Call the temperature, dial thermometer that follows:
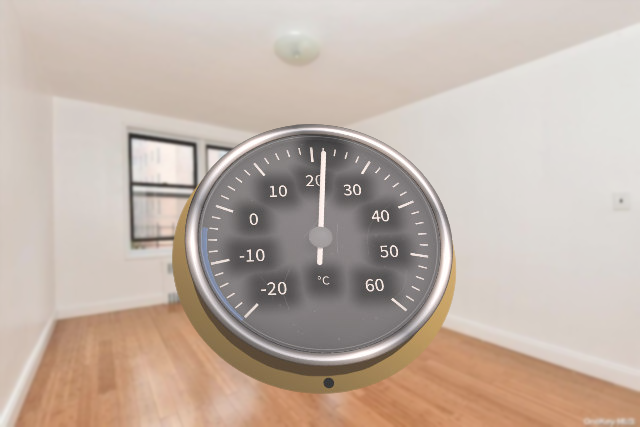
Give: 22 °C
